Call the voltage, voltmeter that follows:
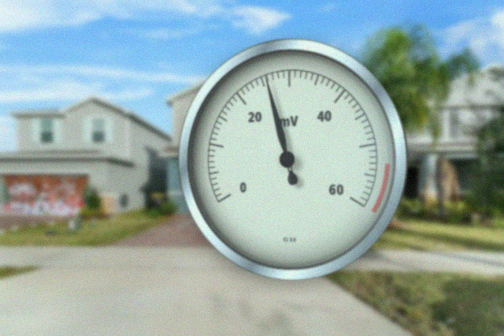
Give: 26 mV
